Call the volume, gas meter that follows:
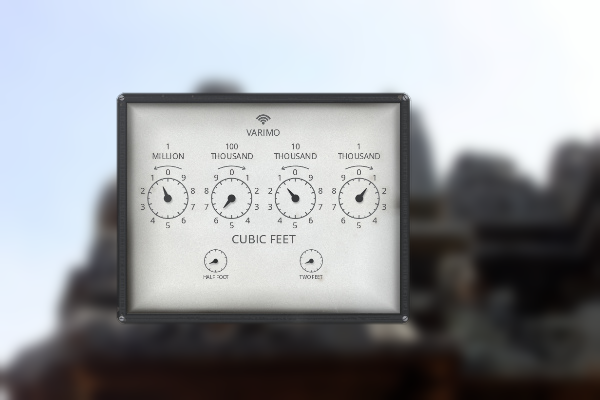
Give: 61100 ft³
